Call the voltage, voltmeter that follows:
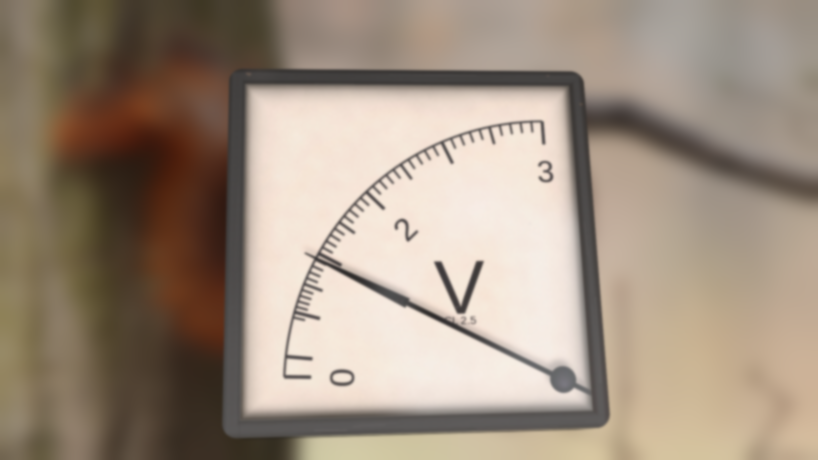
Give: 1.45 V
